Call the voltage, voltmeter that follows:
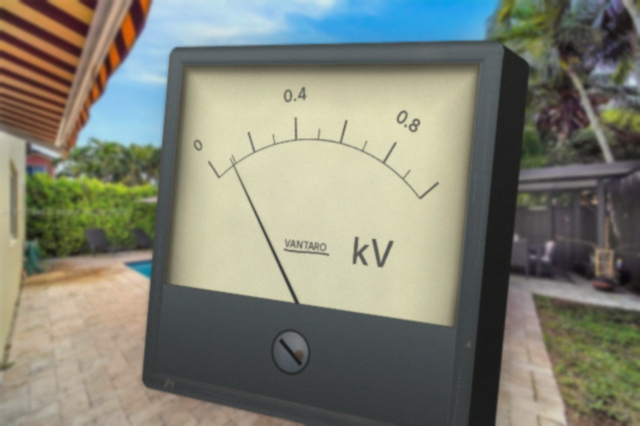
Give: 0.1 kV
